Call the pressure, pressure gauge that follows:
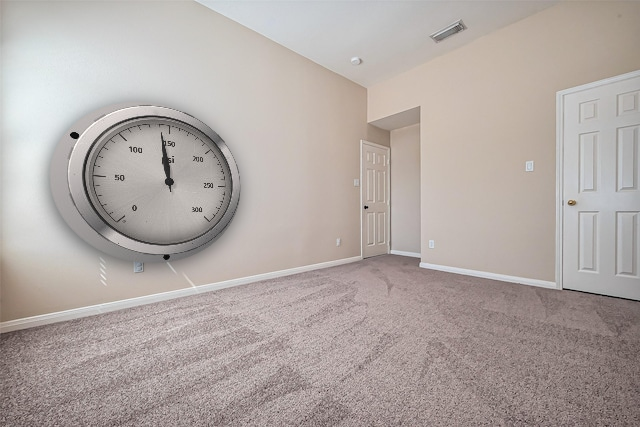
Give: 140 psi
